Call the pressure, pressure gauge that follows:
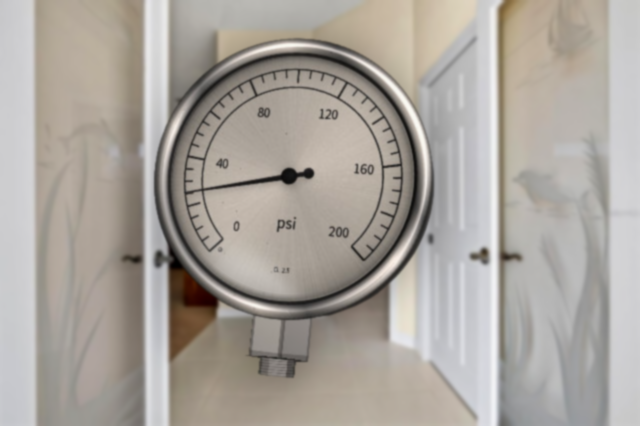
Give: 25 psi
